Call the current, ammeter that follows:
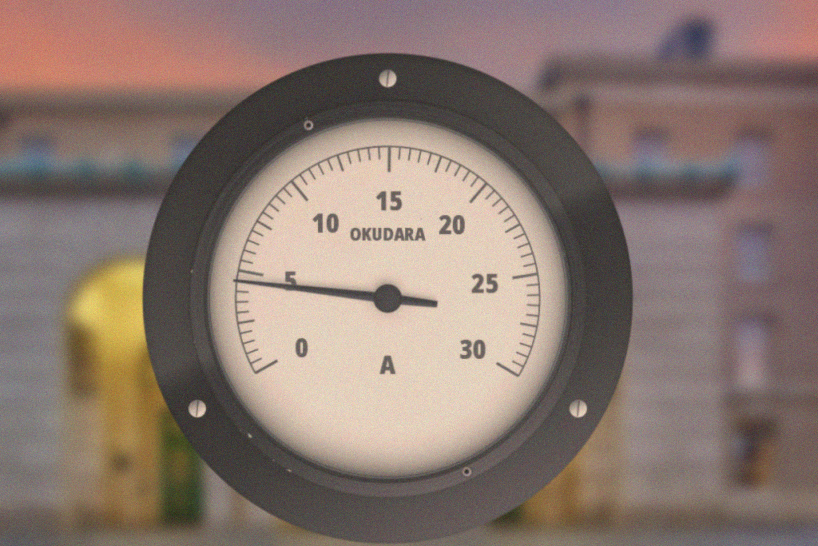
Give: 4.5 A
